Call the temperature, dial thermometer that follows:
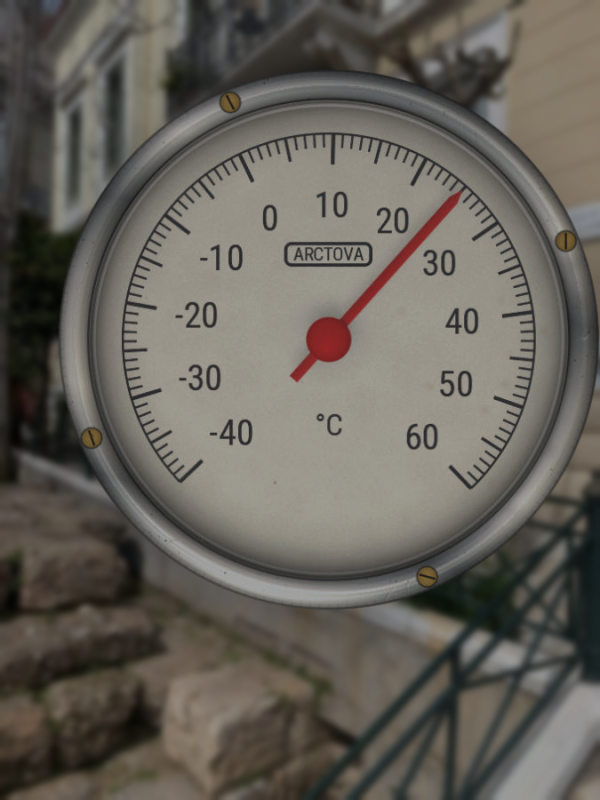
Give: 25 °C
